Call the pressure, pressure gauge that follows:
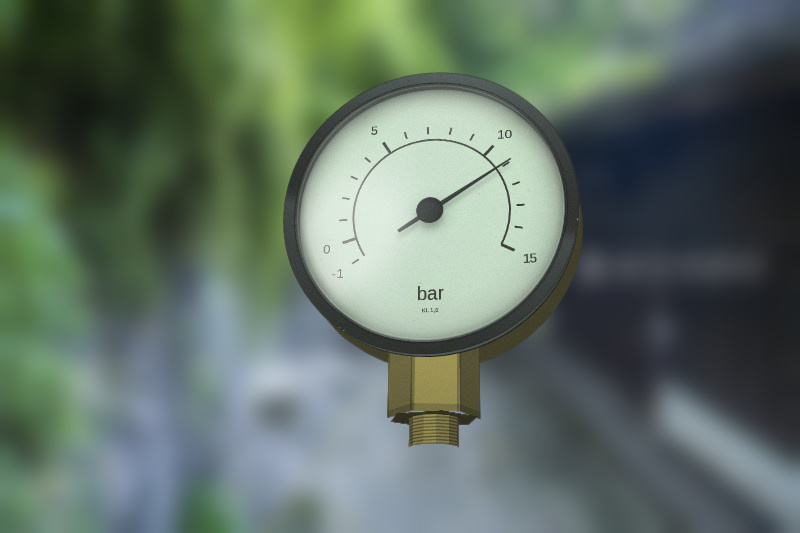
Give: 11 bar
